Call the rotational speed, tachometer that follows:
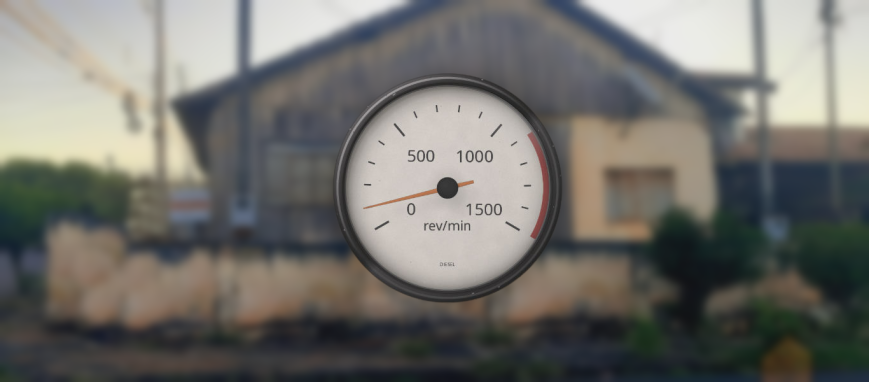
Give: 100 rpm
